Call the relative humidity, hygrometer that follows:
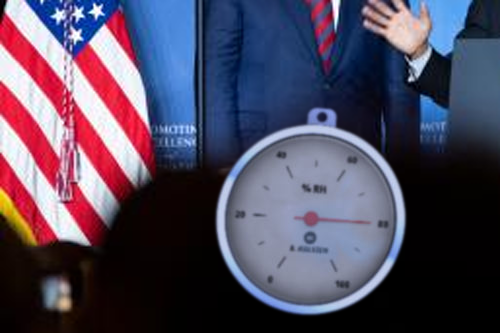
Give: 80 %
